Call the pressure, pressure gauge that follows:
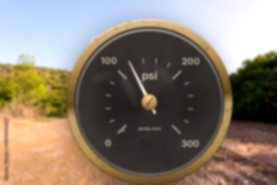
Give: 120 psi
